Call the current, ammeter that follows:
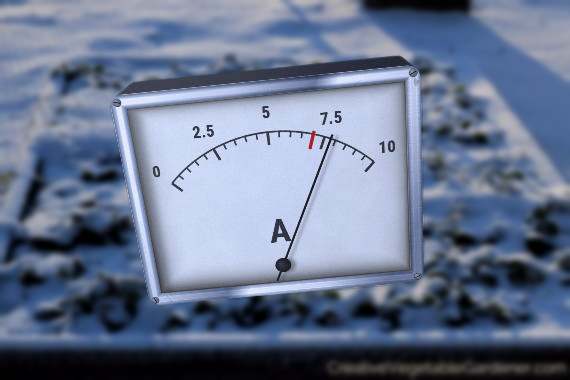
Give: 7.75 A
